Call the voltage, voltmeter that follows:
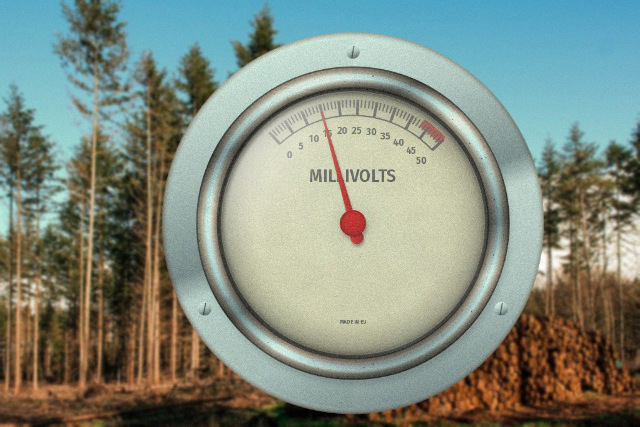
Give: 15 mV
